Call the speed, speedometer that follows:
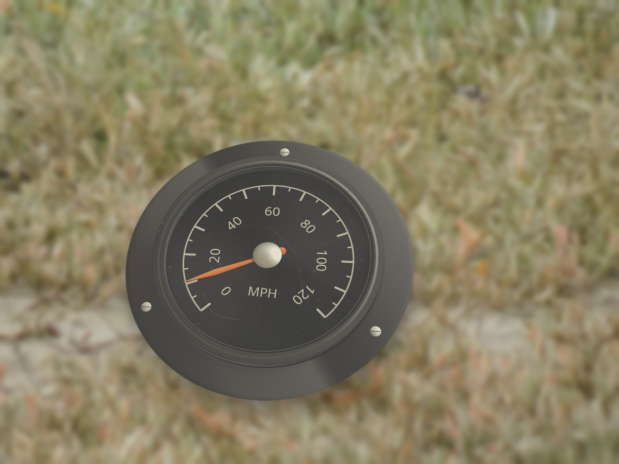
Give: 10 mph
